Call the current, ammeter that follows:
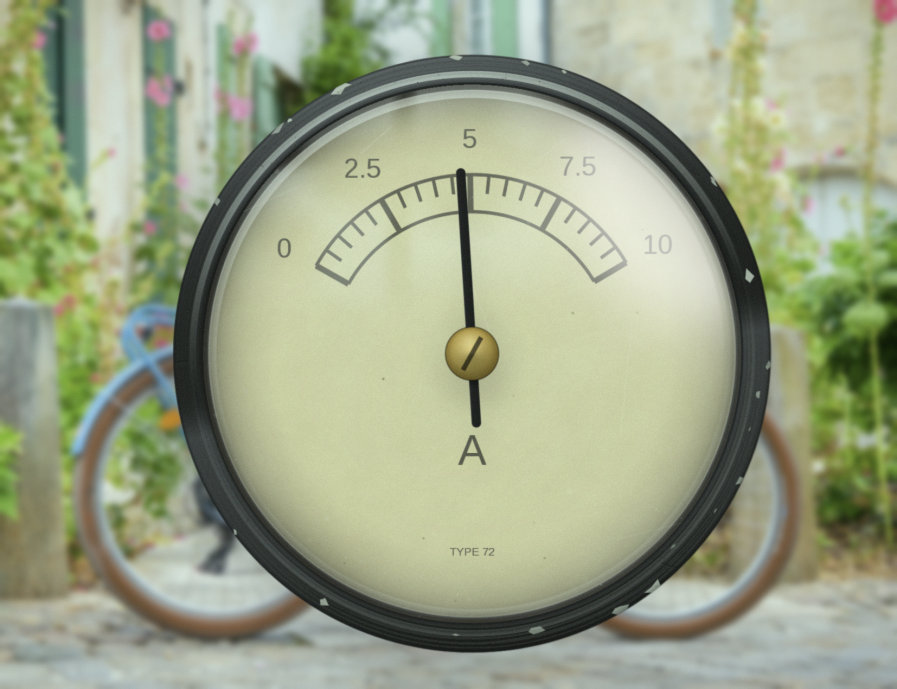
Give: 4.75 A
